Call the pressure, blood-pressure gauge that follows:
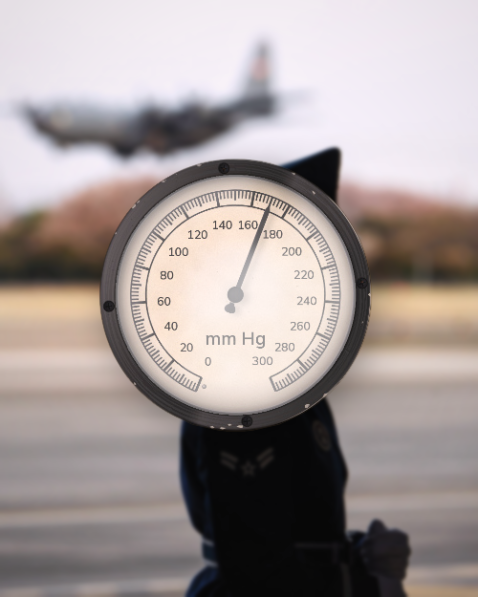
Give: 170 mmHg
